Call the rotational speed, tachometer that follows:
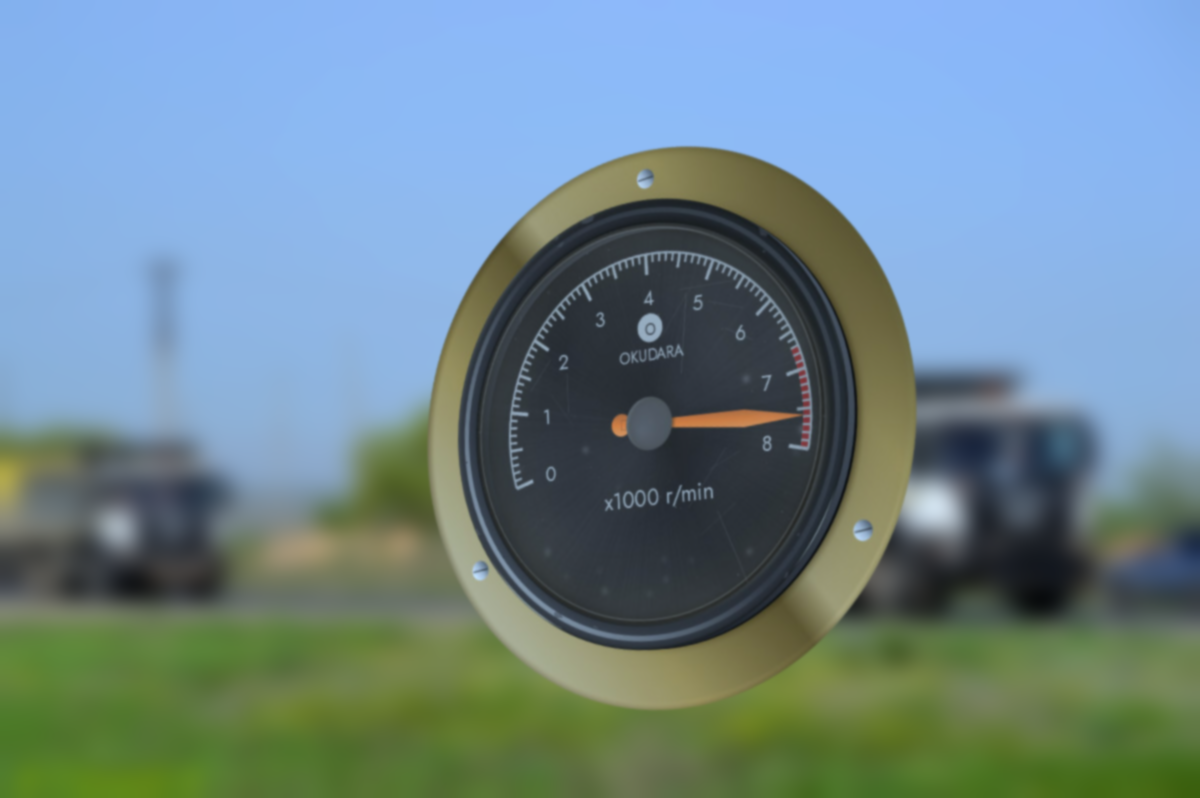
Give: 7600 rpm
